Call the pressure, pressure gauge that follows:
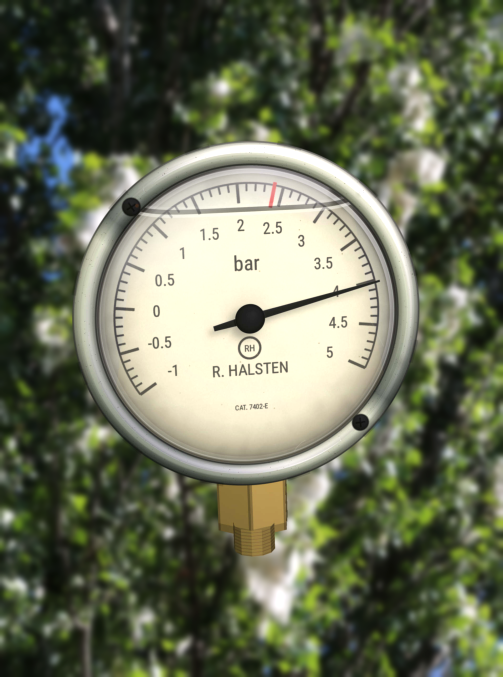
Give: 4 bar
